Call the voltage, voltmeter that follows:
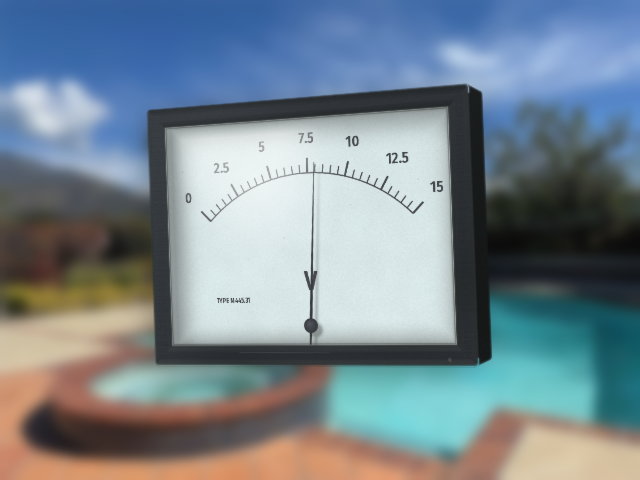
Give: 8 V
